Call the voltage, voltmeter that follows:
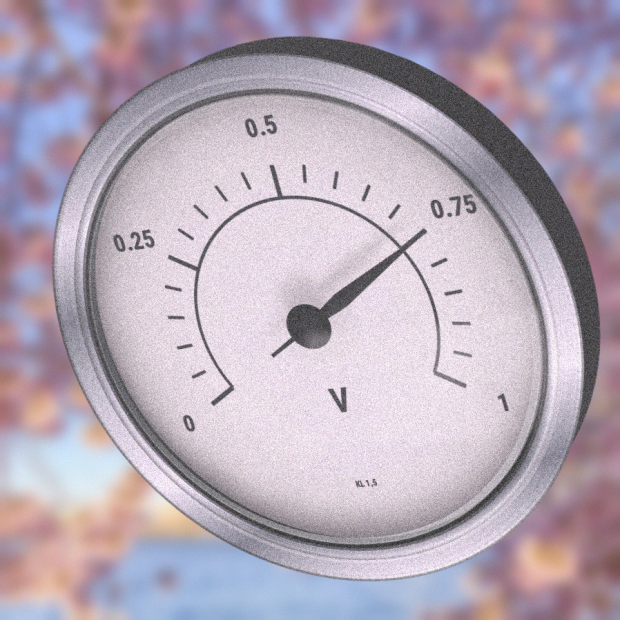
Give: 0.75 V
